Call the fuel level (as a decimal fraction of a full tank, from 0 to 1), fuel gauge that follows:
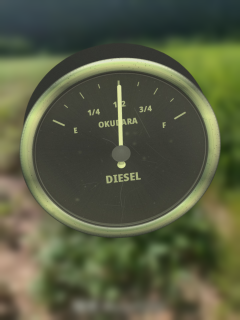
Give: 0.5
